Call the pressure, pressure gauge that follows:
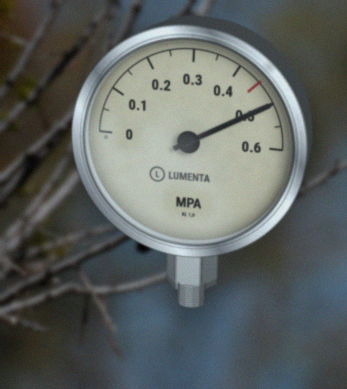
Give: 0.5 MPa
